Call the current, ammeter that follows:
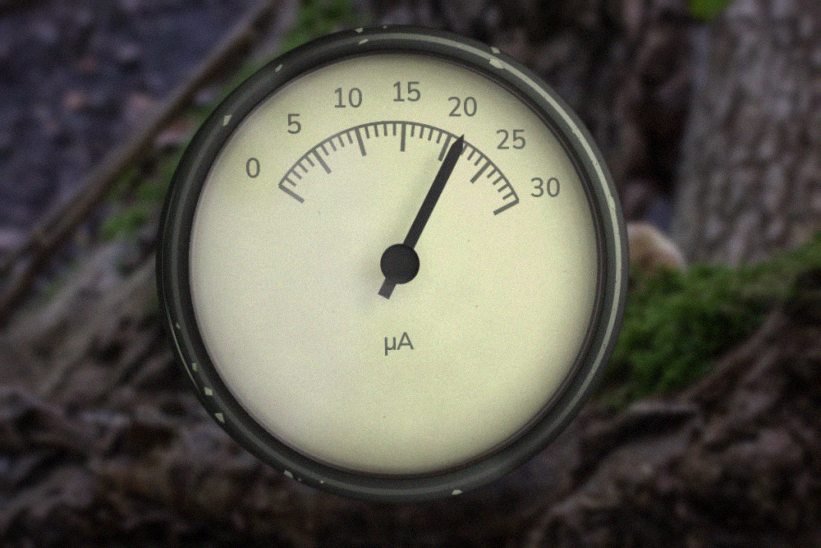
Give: 21 µA
